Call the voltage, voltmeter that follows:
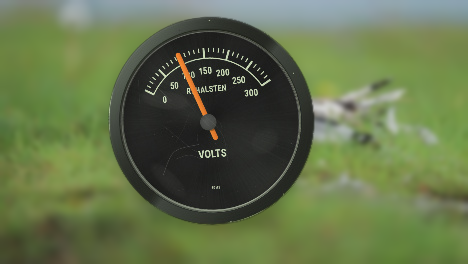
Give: 100 V
